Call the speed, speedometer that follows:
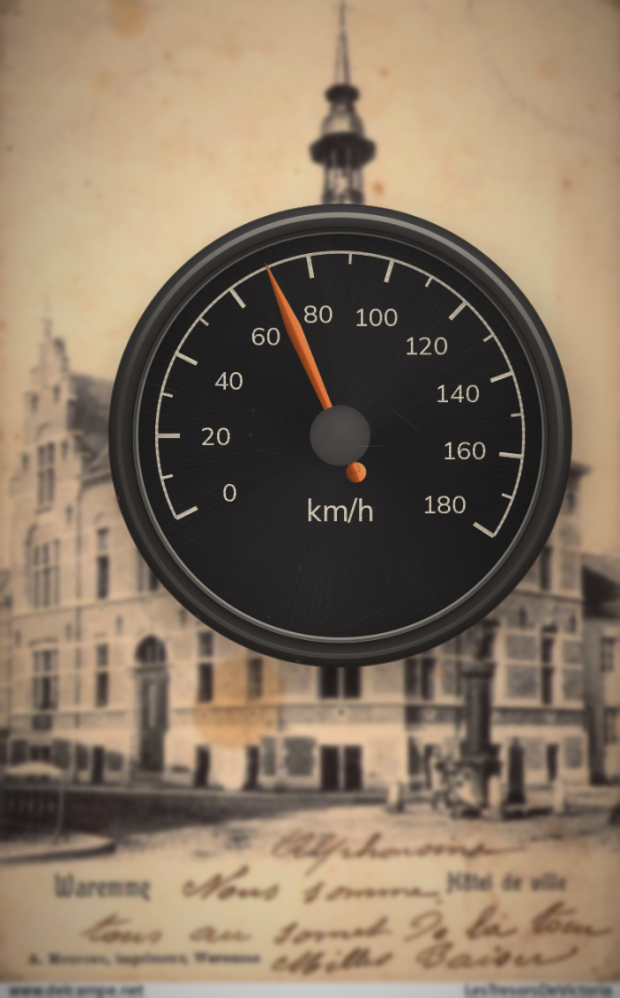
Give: 70 km/h
